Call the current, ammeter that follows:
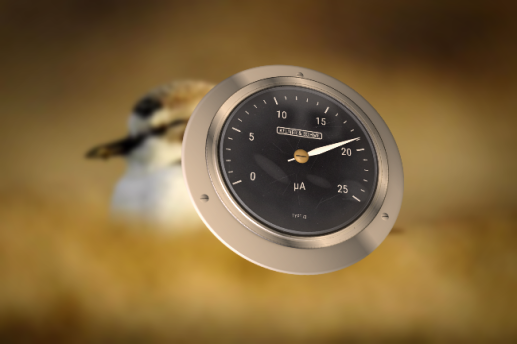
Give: 19 µA
